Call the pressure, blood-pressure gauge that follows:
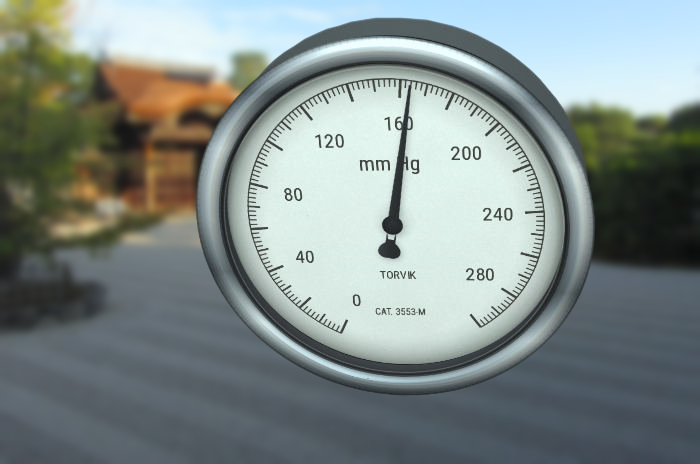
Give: 164 mmHg
